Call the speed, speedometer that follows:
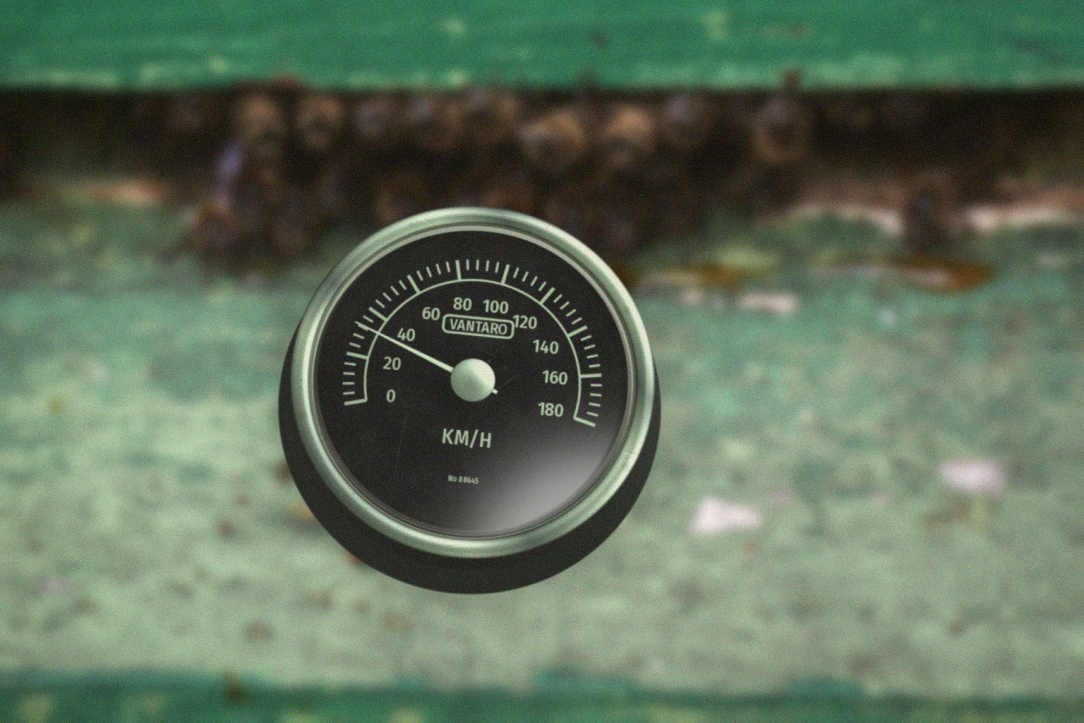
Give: 32 km/h
